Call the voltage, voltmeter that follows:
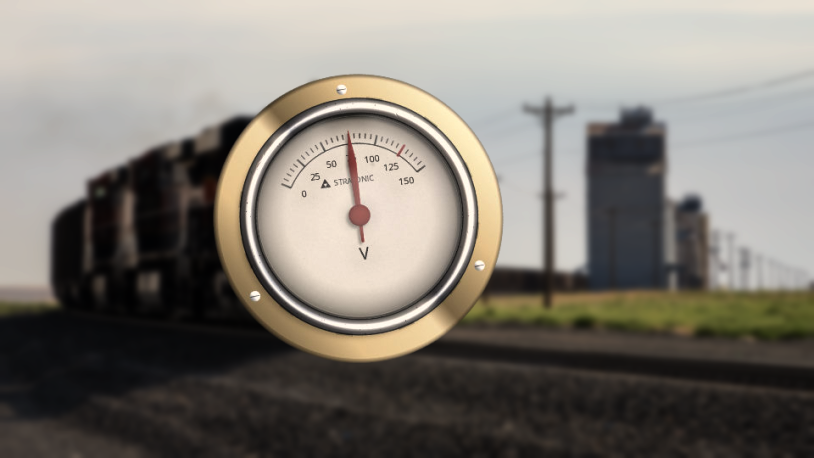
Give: 75 V
